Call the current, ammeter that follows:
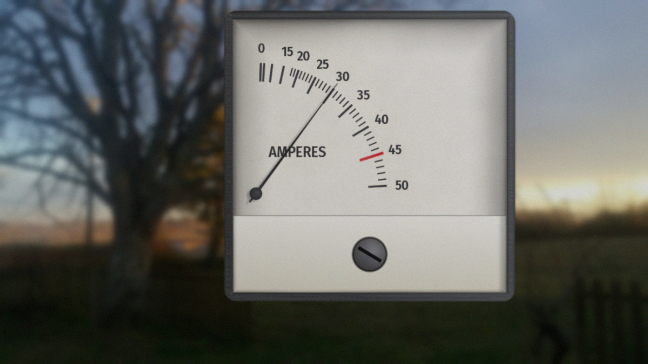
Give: 30 A
